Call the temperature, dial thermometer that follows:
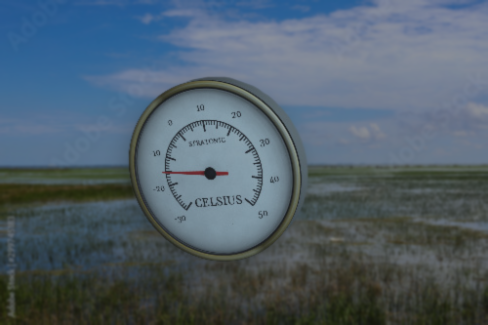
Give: -15 °C
